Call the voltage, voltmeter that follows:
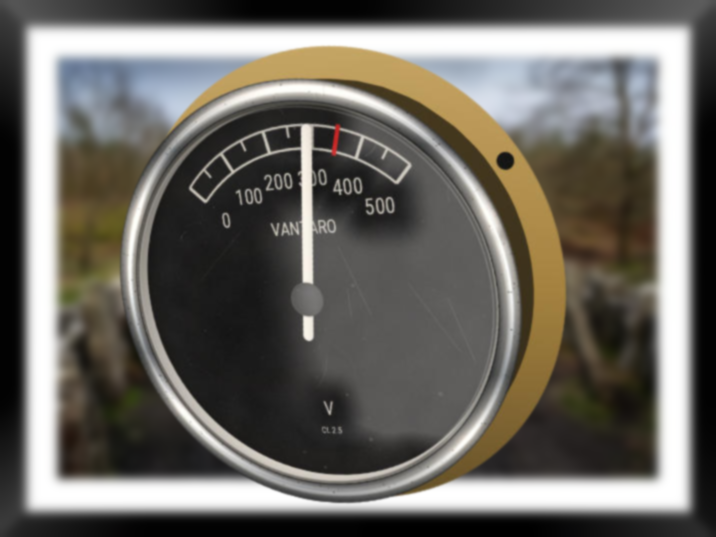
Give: 300 V
